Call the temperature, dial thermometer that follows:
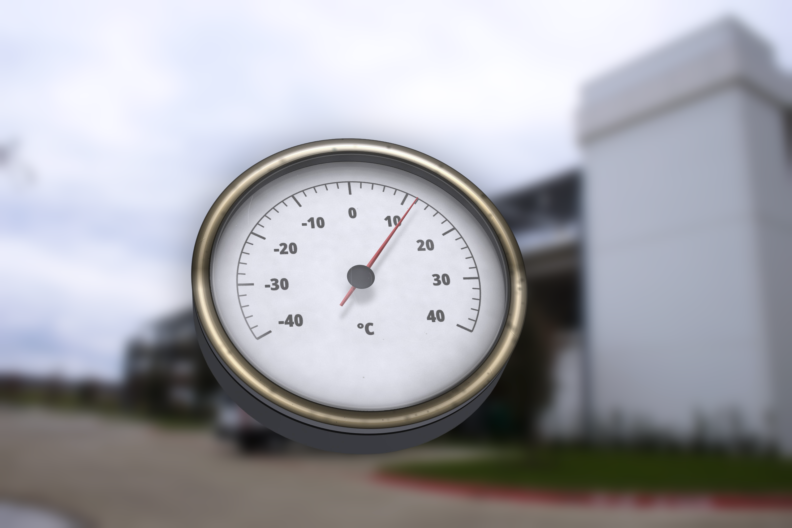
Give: 12 °C
